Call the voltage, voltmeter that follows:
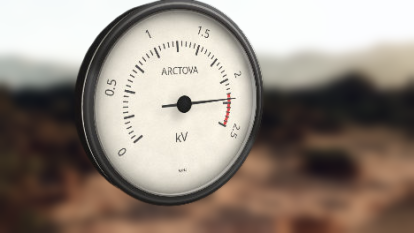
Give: 2.2 kV
